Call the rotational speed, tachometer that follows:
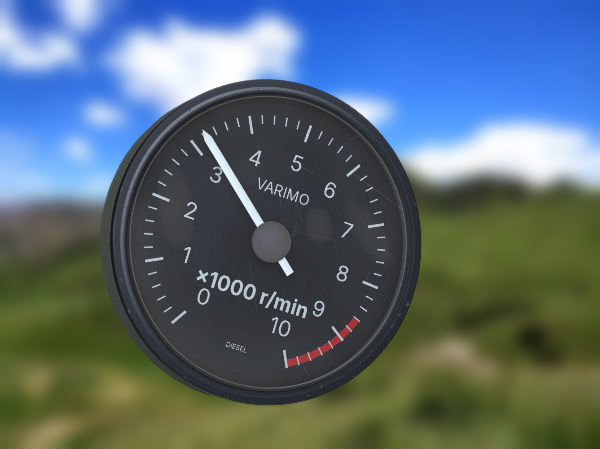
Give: 3200 rpm
